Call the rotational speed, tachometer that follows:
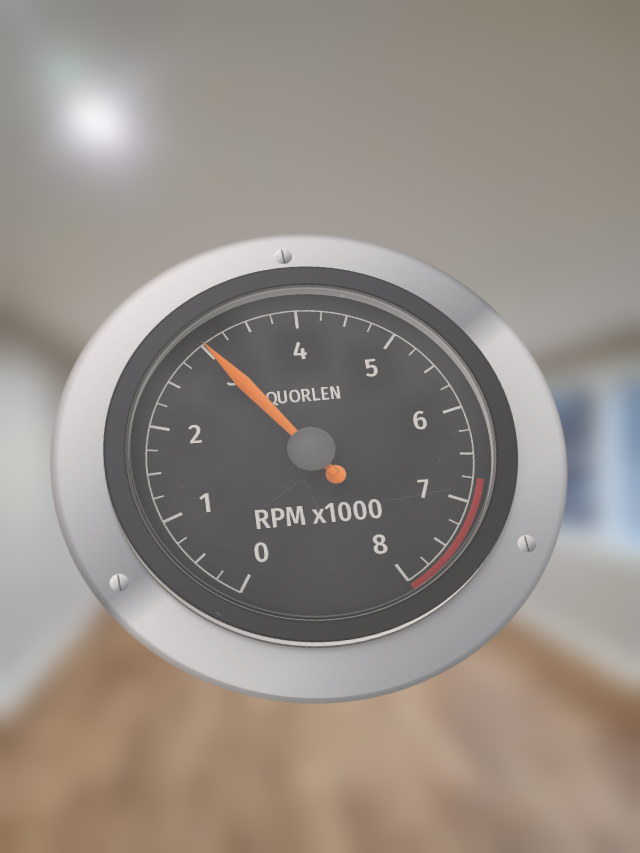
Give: 3000 rpm
